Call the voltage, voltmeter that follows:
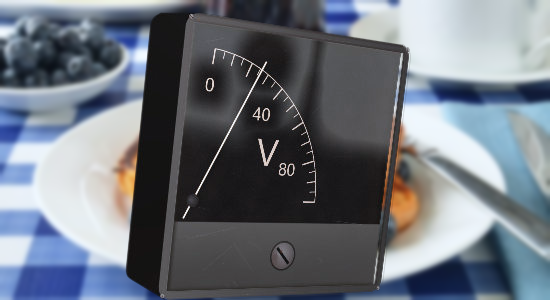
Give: 25 V
